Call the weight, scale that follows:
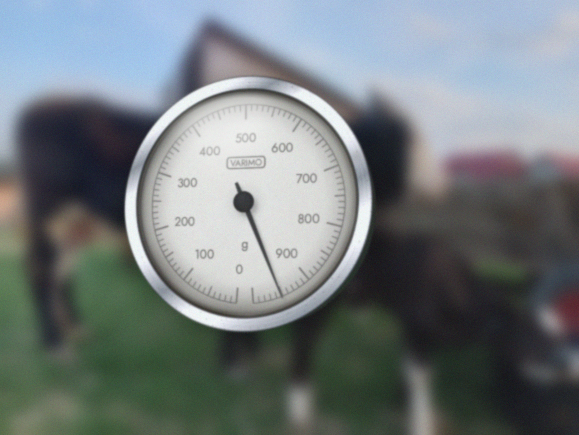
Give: 950 g
